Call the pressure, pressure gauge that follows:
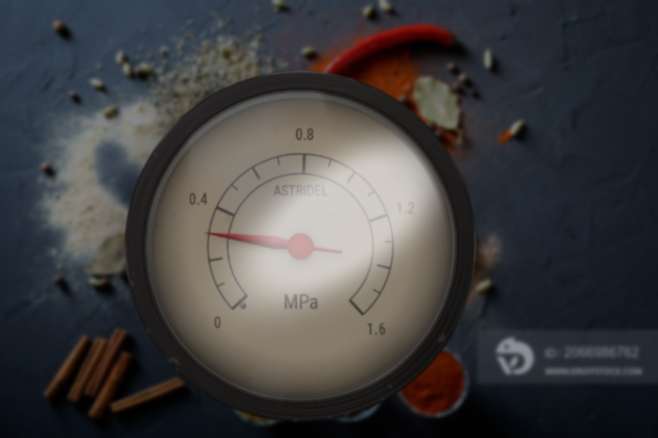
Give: 0.3 MPa
